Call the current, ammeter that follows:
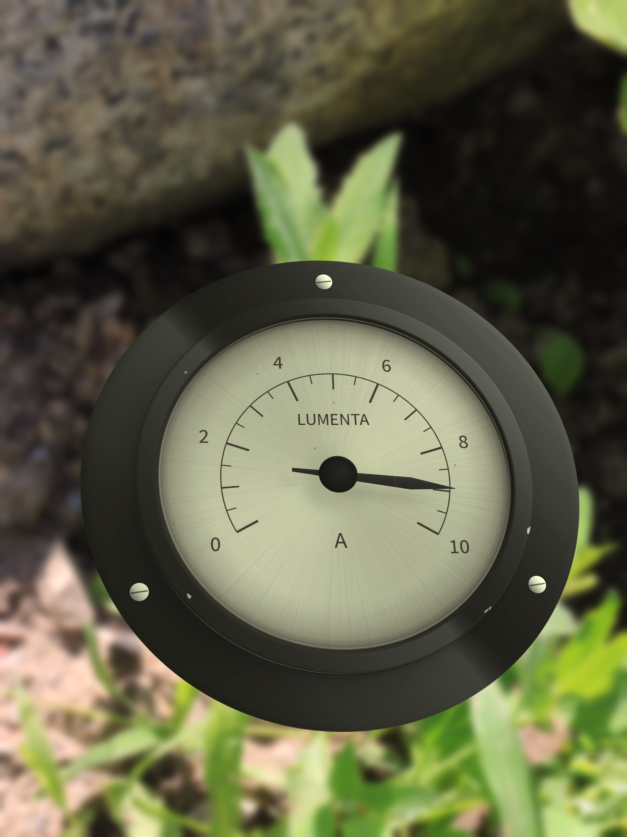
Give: 9 A
